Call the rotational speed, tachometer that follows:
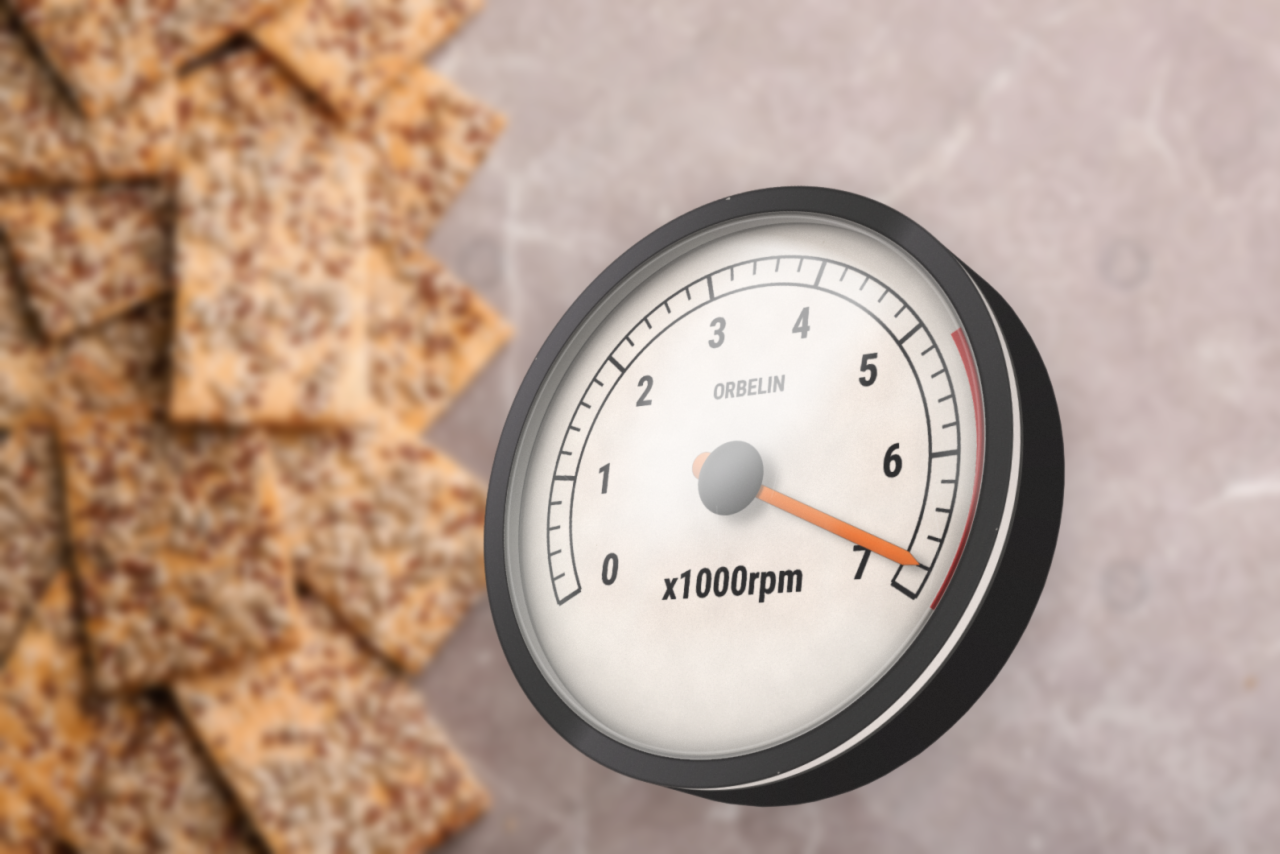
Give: 6800 rpm
